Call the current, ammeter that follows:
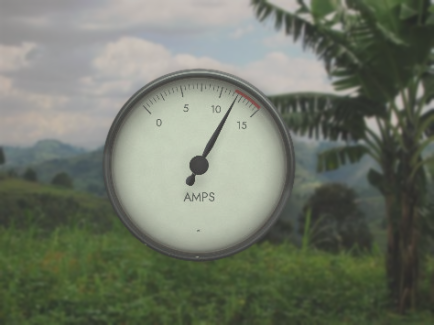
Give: 12 A
